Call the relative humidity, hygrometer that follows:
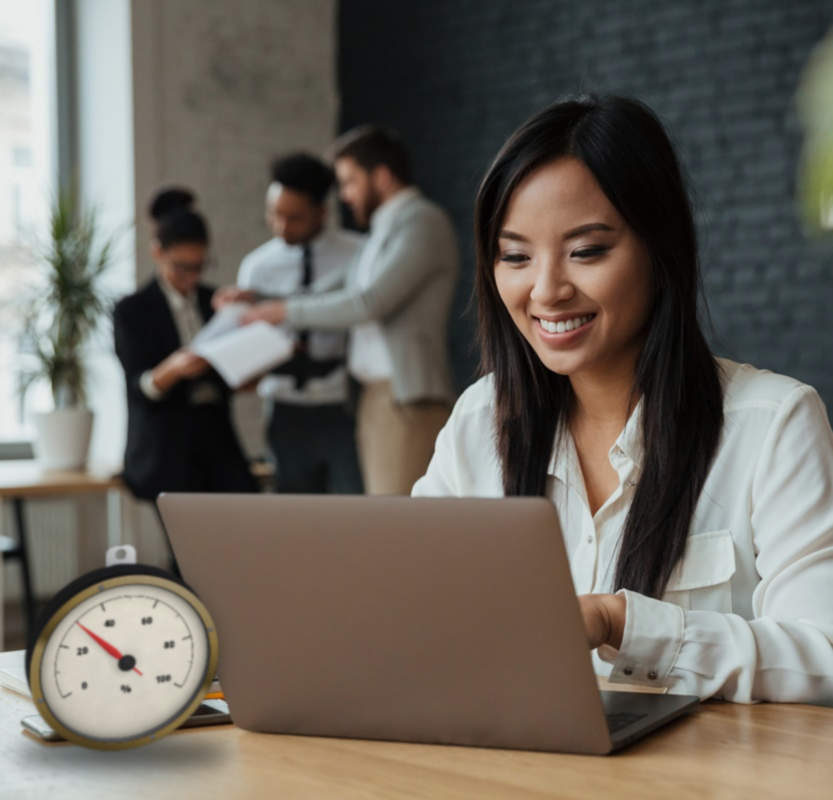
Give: 30 %
